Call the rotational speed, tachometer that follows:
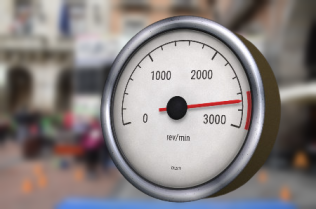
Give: 2700 rpm
